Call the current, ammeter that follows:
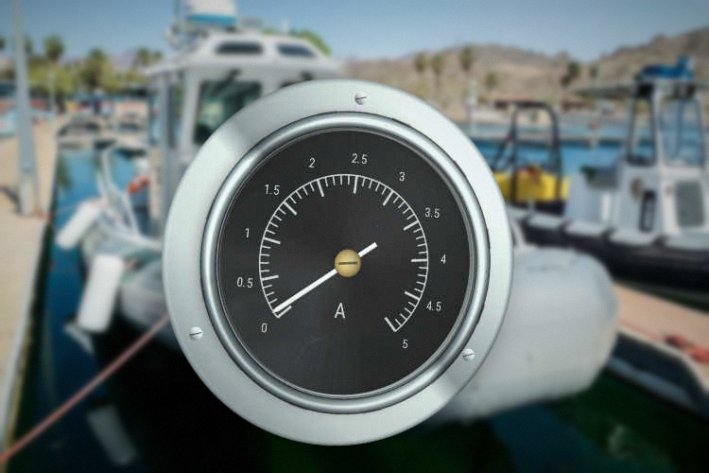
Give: 0.1 A
